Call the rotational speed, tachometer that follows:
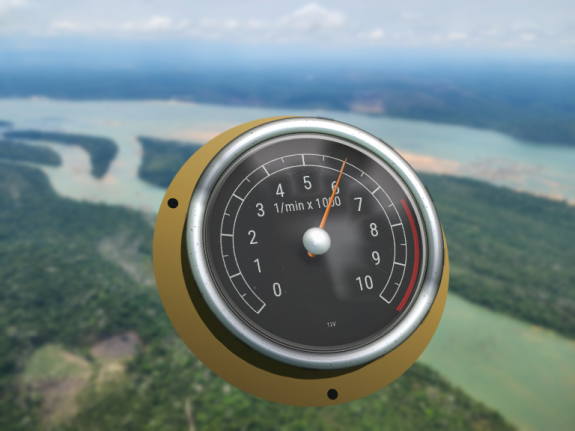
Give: 6000 rpm
